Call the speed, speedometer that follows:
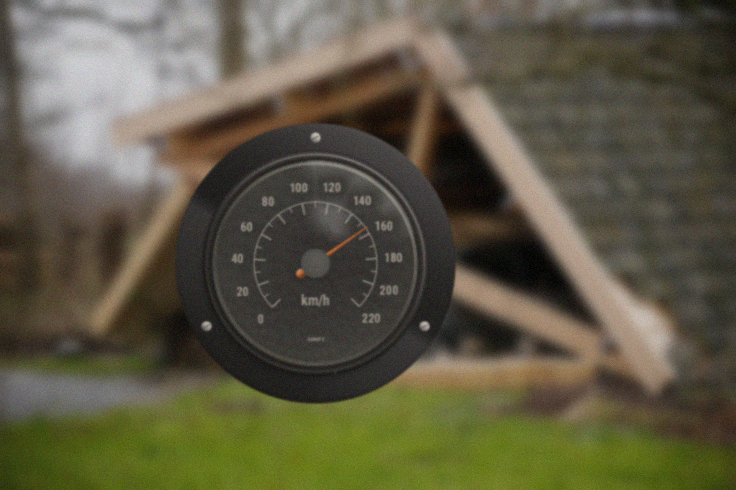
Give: 155 km/h
